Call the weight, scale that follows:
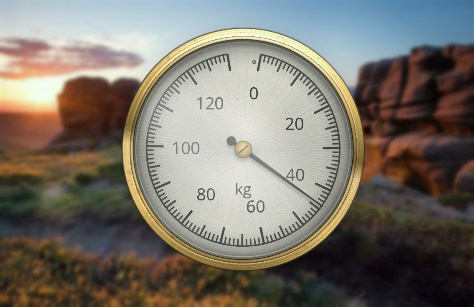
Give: 44 kg
